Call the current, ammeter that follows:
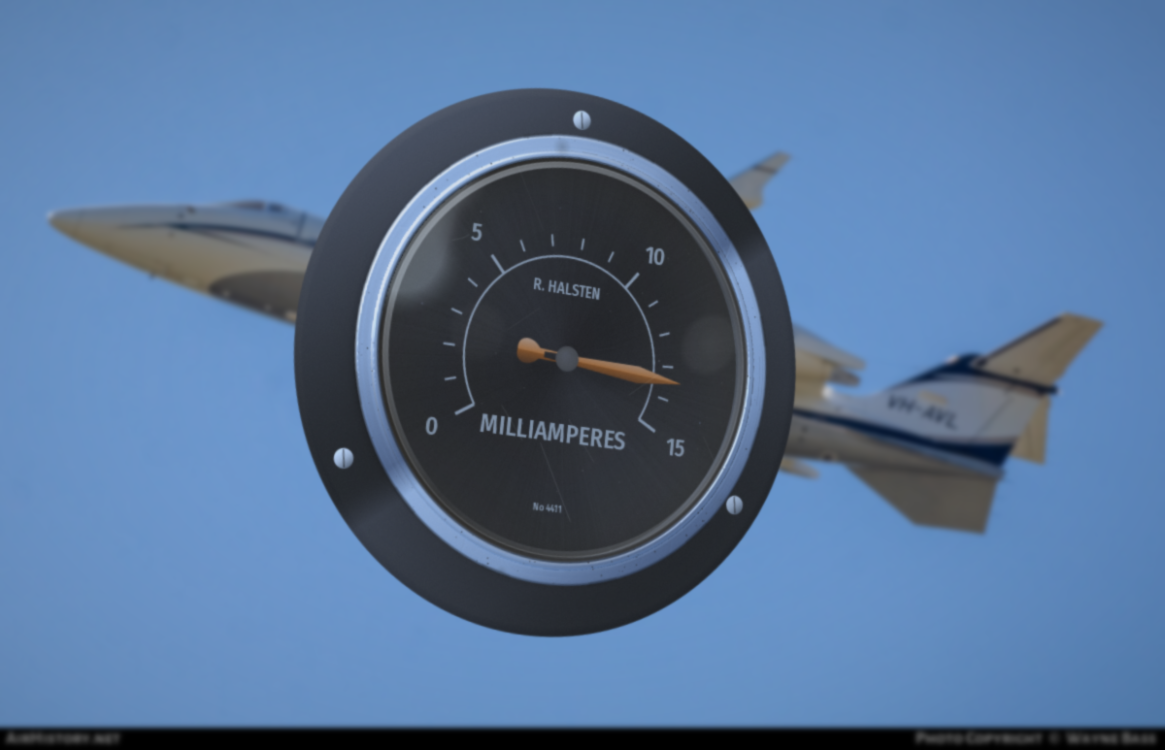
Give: 13.5 mA
